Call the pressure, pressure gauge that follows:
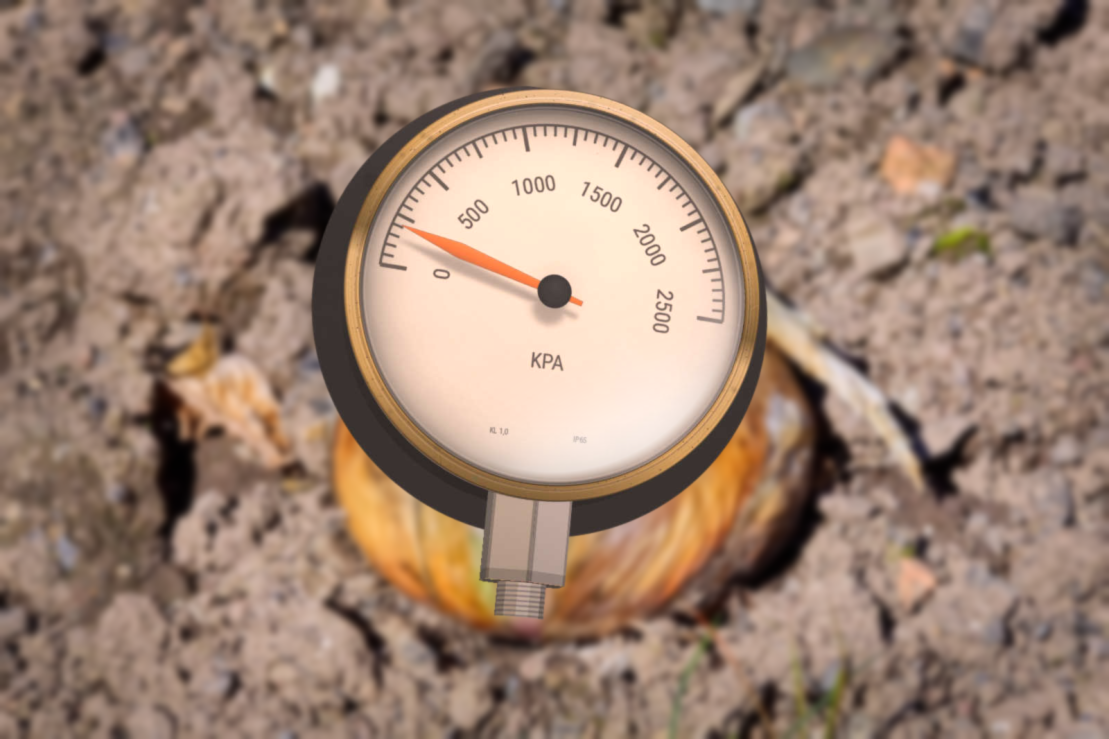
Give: 200 kPa
